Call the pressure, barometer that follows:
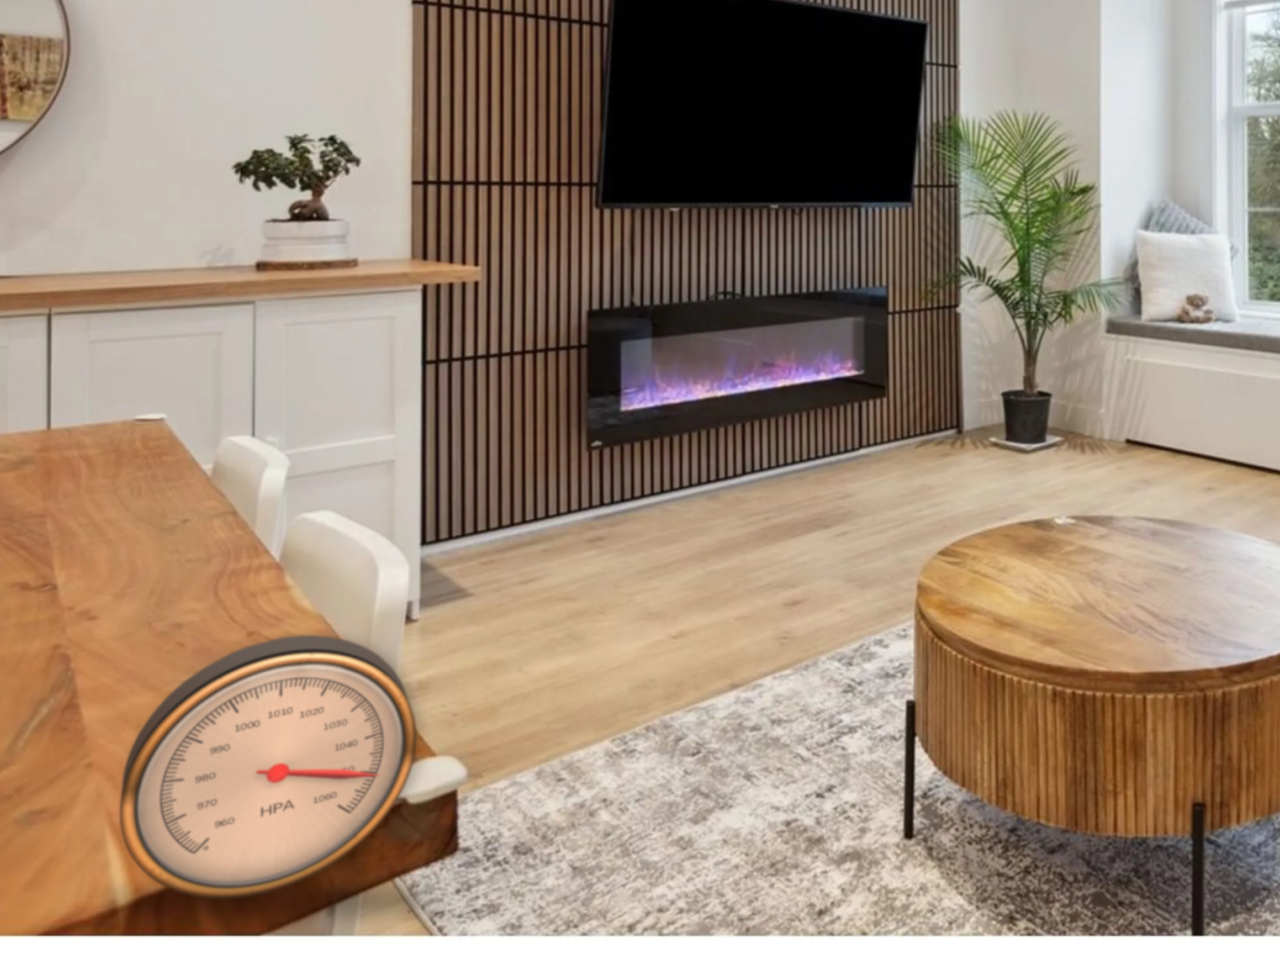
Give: 1050 hPa
